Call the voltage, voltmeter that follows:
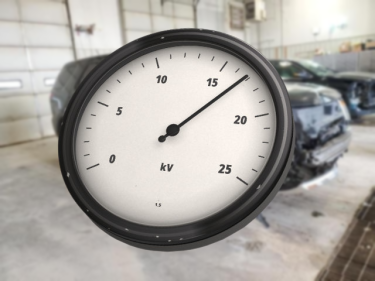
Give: 17 kV
